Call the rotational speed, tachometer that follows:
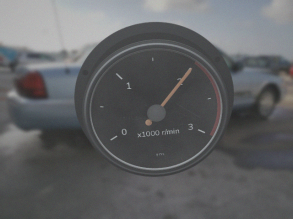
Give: 2000 rpm
